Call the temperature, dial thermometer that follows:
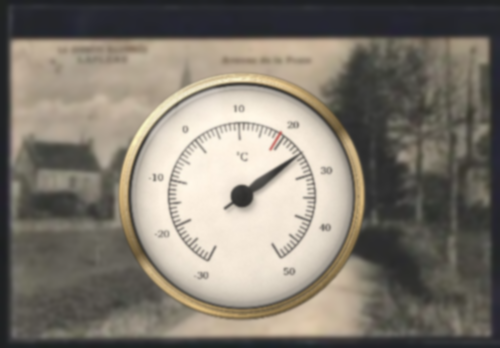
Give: 25 °C
